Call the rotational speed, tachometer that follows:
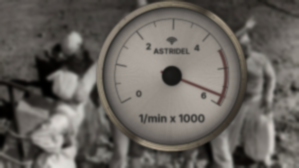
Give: 5750 rpm
